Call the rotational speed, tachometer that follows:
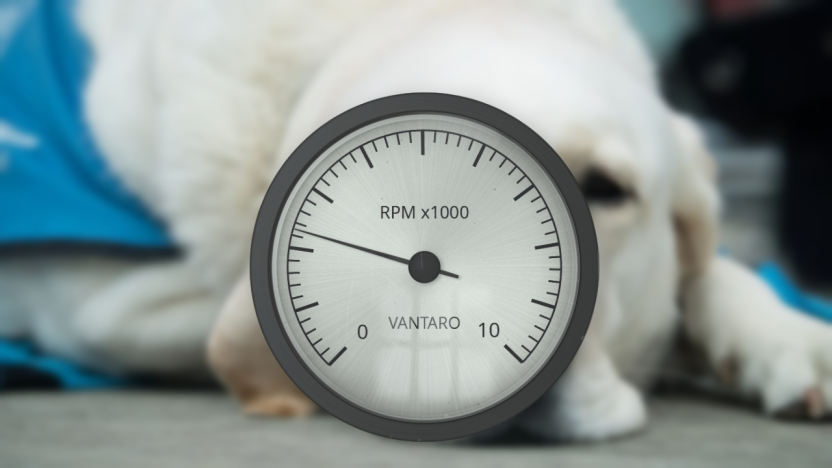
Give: 2300 rpm
